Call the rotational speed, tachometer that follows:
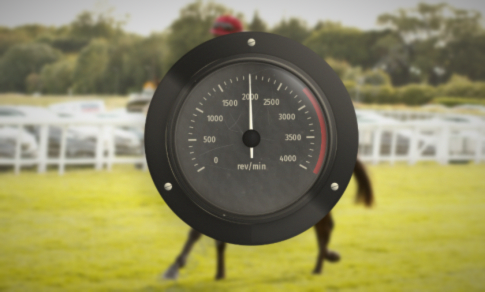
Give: 2000 rpm
